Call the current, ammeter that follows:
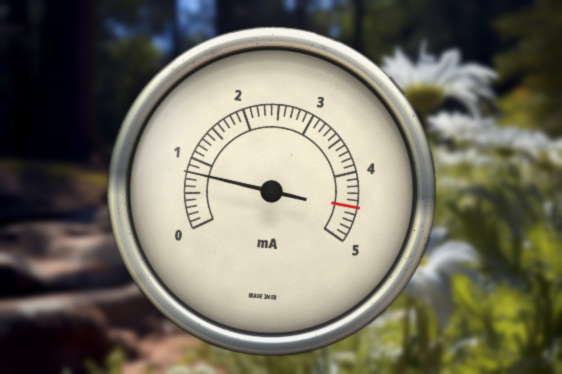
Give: 0.8 mA
